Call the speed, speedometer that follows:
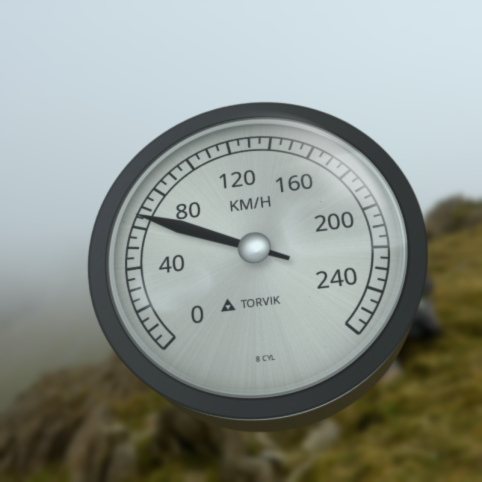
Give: 65 km/h
